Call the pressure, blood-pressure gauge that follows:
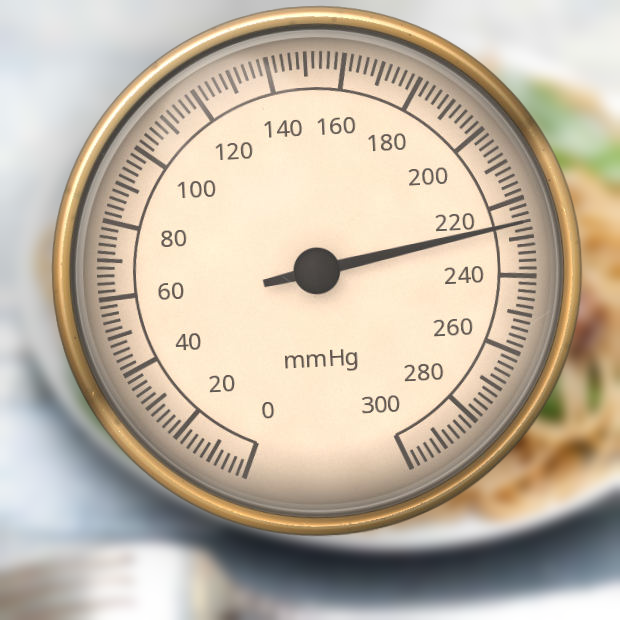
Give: 226 mmHg
